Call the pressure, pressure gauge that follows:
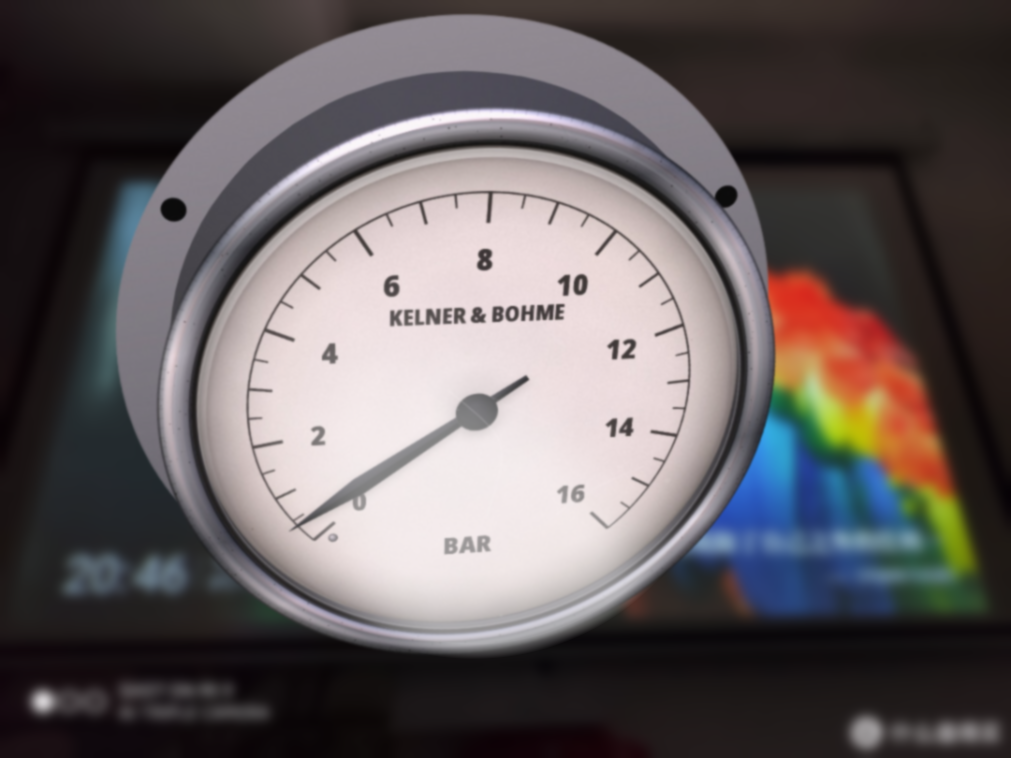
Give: 0.5 bar
